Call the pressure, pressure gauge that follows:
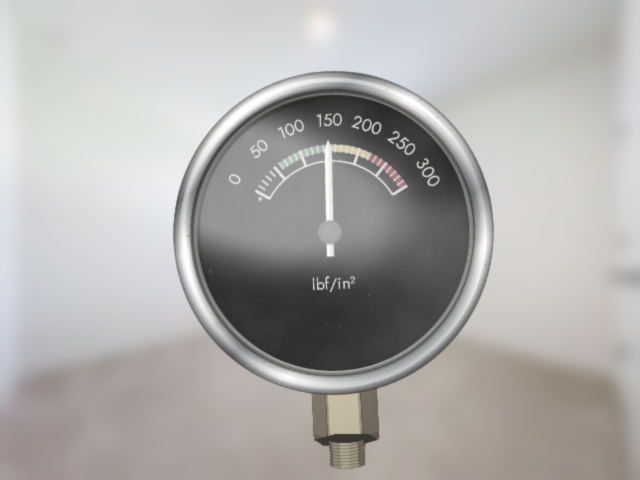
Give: 150 psi
